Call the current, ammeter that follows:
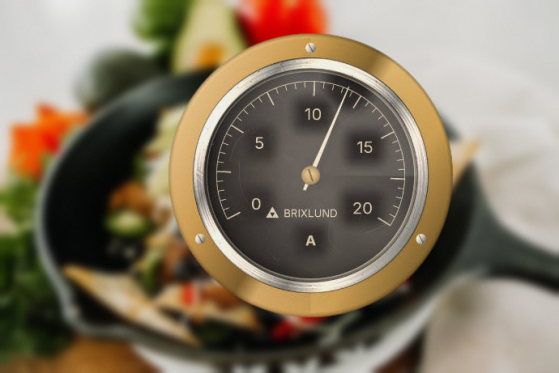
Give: 11.75 A
